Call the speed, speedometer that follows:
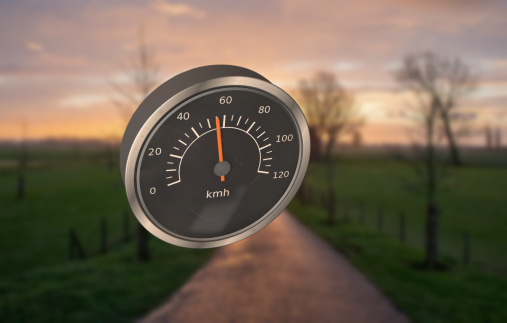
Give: 55 km/h
